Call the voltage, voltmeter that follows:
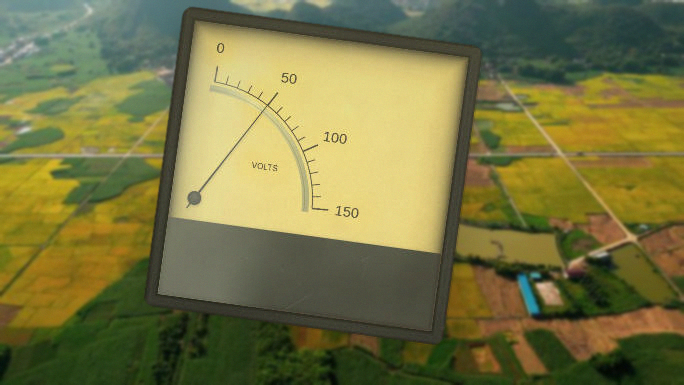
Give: 50 V
